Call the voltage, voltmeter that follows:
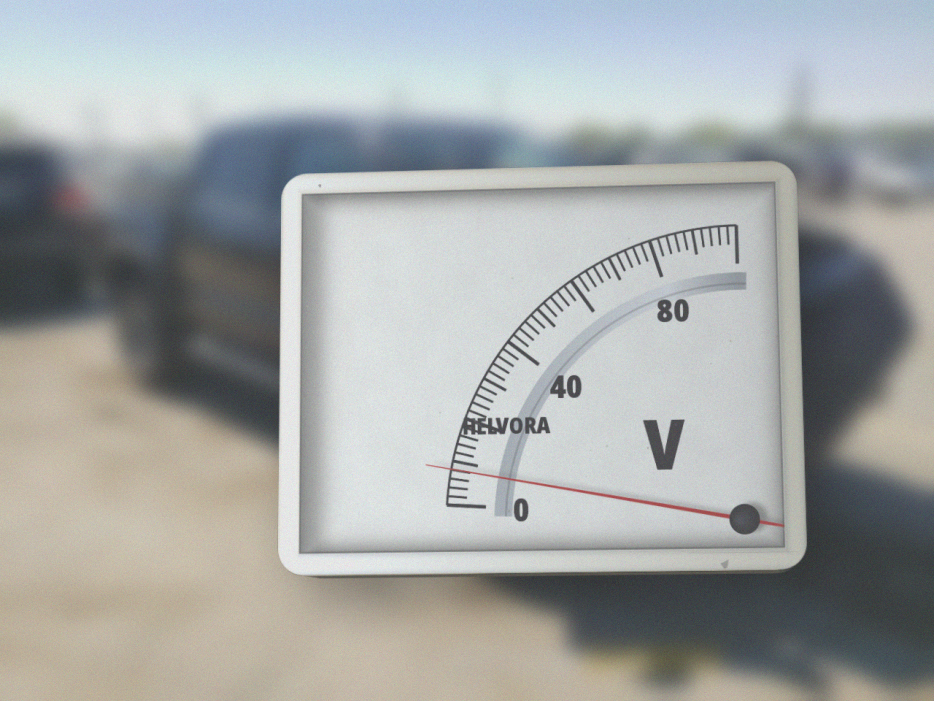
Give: 8 V
